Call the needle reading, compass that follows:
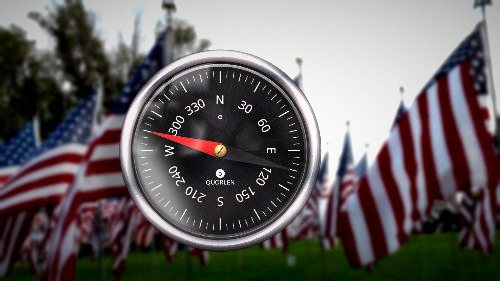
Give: 285 °
